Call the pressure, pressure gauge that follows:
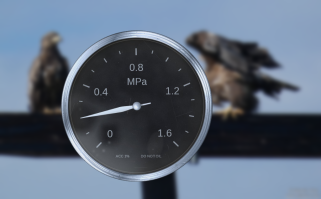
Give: 0.2 MPa
